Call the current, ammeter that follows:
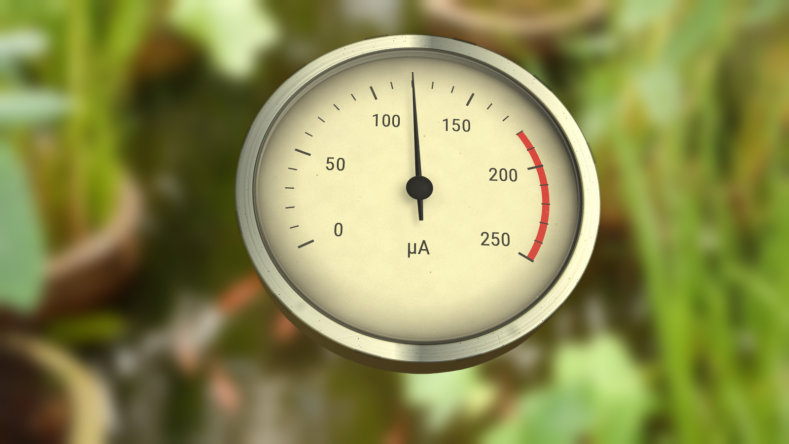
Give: 120 µA
